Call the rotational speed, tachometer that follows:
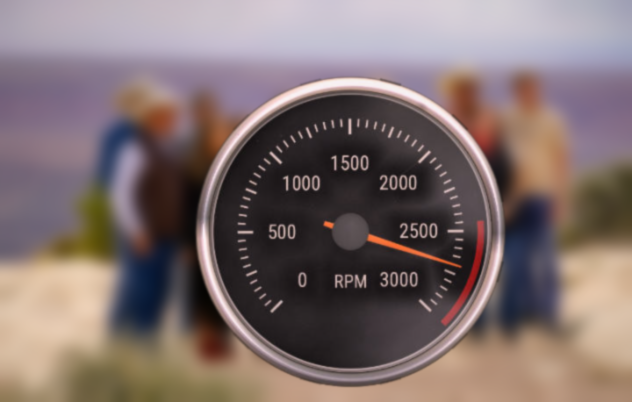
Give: 2700 rpm
